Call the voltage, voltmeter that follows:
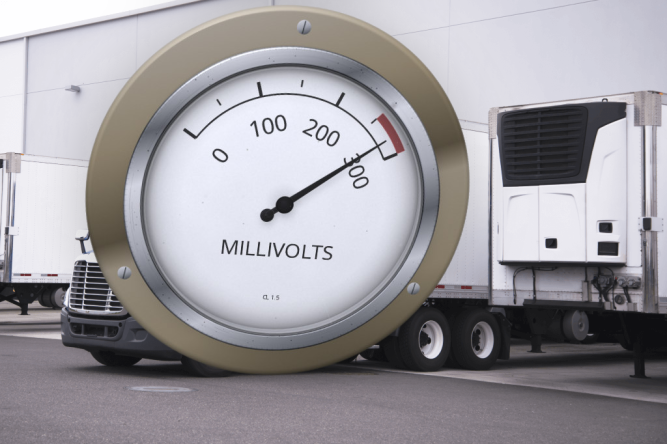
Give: 275 mV
